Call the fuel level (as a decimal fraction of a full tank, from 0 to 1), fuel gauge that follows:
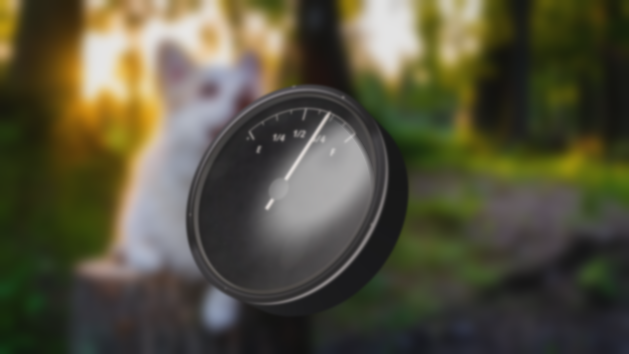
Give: 0.75
